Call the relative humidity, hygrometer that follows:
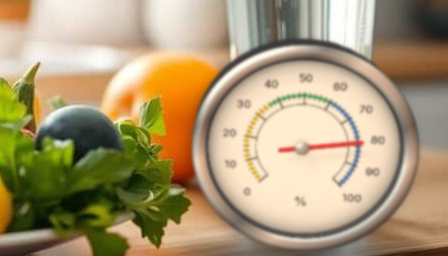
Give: 80 %
